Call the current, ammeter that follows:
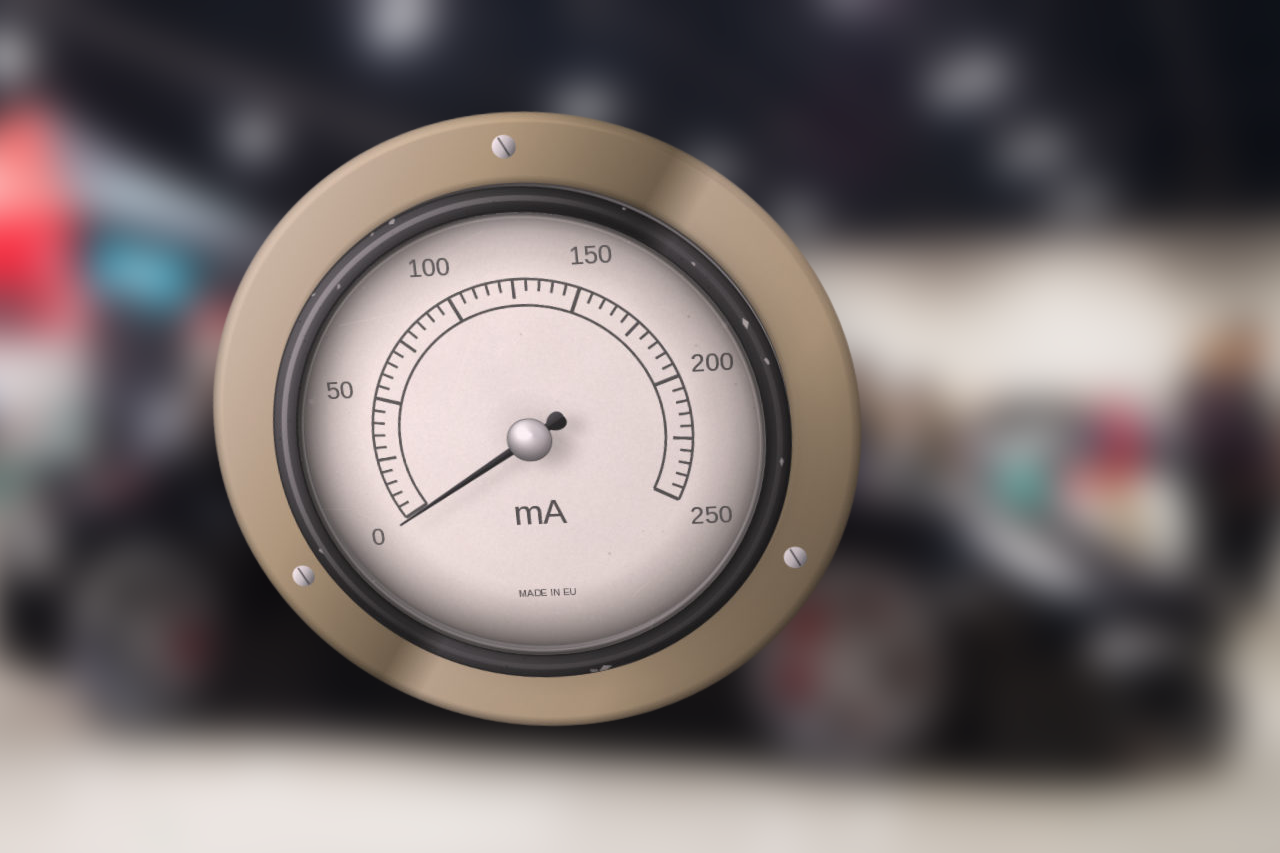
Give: 0 mA
